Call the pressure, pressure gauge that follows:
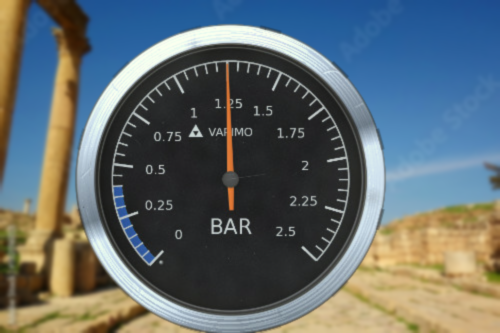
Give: 1.25 bar
